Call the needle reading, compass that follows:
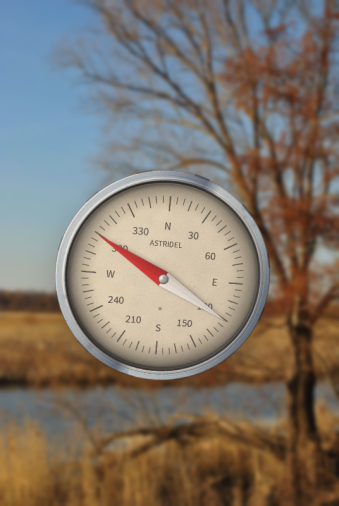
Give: 300 °
